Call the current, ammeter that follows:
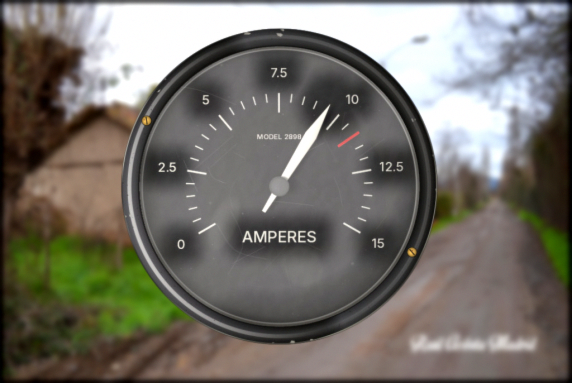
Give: 9.5 A
